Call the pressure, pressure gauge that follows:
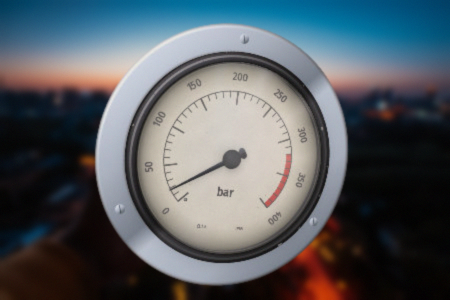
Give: 20 bar
